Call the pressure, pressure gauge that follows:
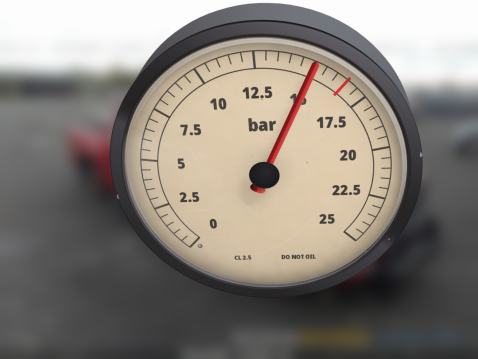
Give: 15 bar
